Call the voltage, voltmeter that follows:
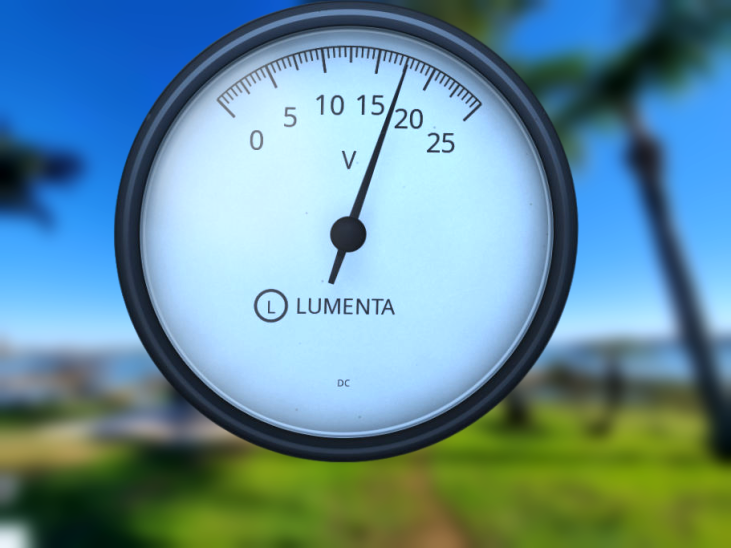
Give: 17.5 V
